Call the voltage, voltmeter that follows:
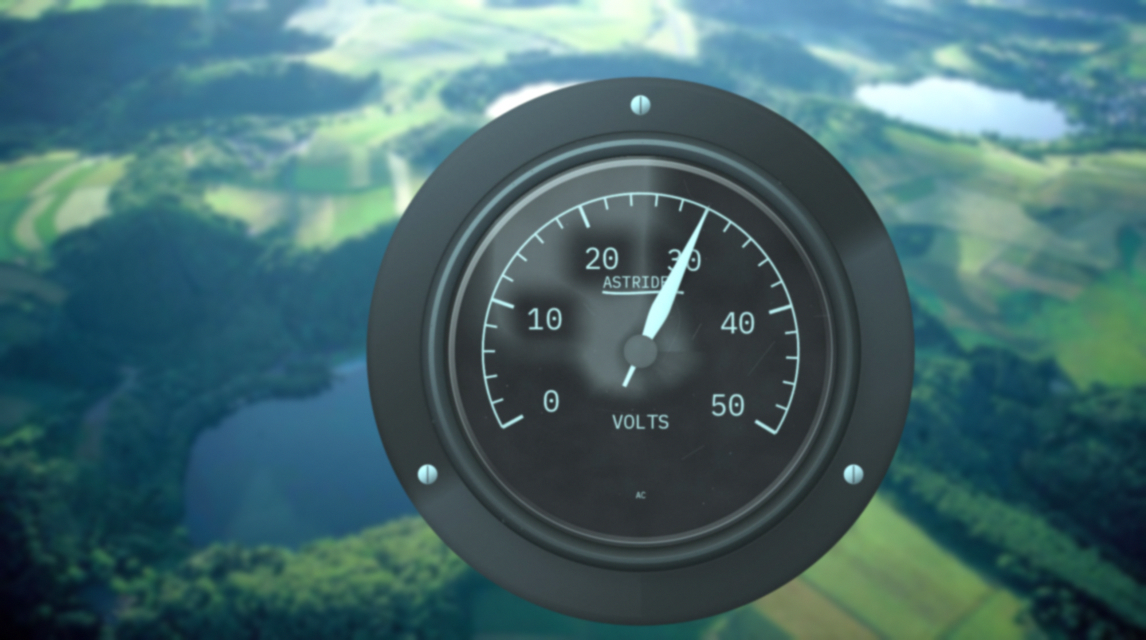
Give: 30 V
